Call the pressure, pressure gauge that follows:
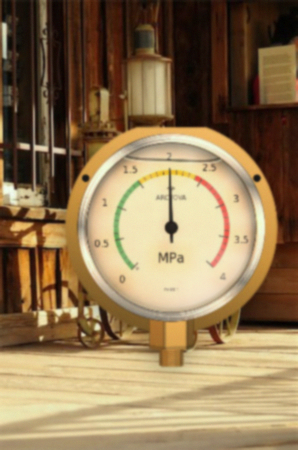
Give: 2 MPa
